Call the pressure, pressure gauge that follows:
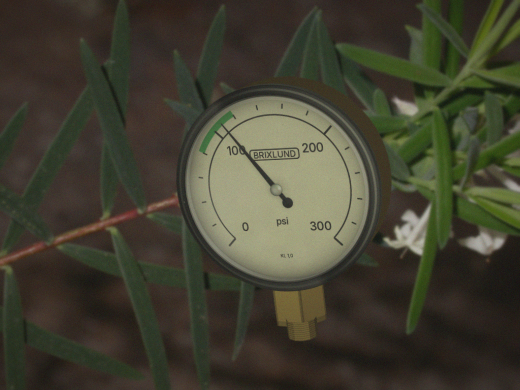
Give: 110 psi
